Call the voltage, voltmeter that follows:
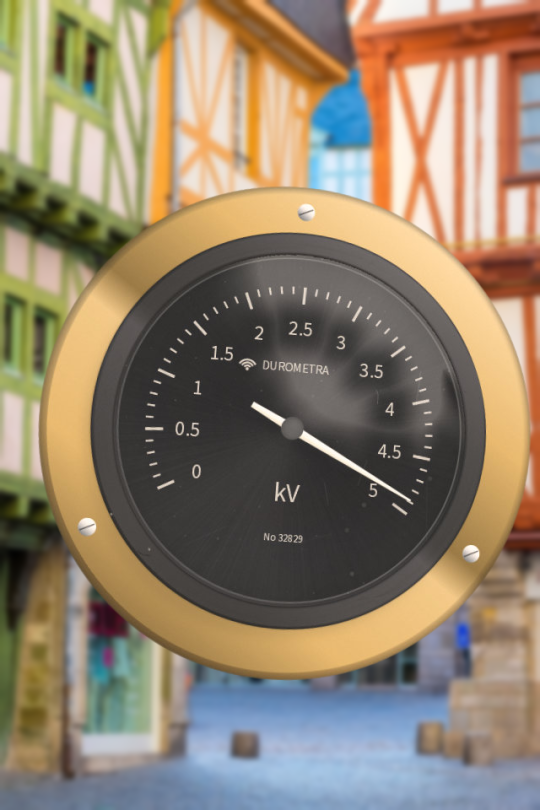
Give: 4.9 kV
